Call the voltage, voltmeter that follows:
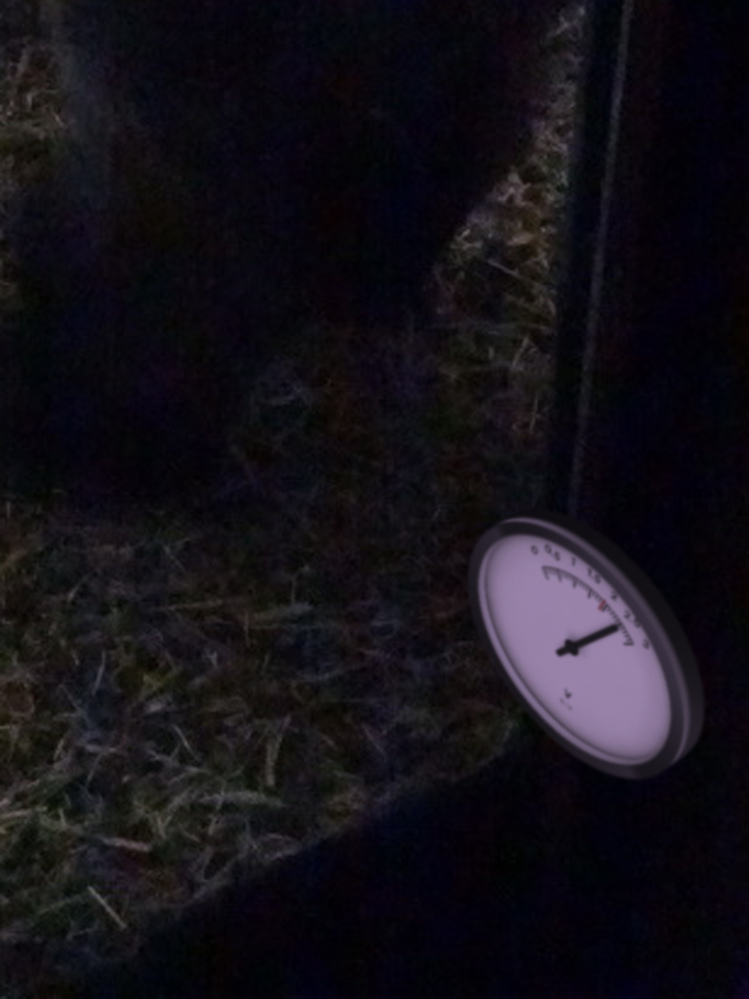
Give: 2.5 V
